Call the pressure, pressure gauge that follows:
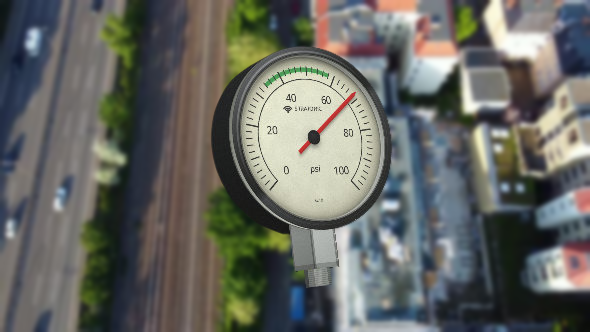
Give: 68 psi
